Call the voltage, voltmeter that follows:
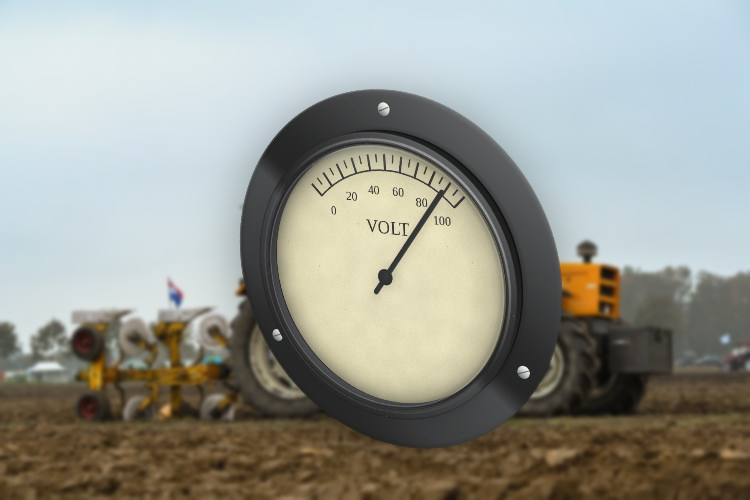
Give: 90 V
